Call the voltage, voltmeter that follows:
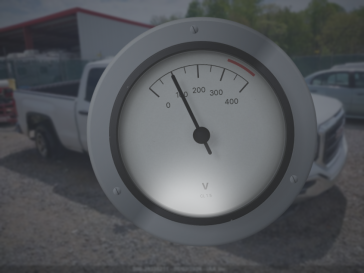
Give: 100 V
